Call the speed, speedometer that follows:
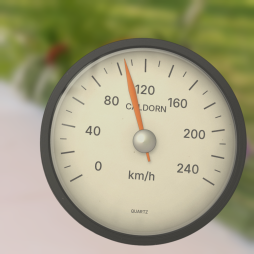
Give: 105 km/h
